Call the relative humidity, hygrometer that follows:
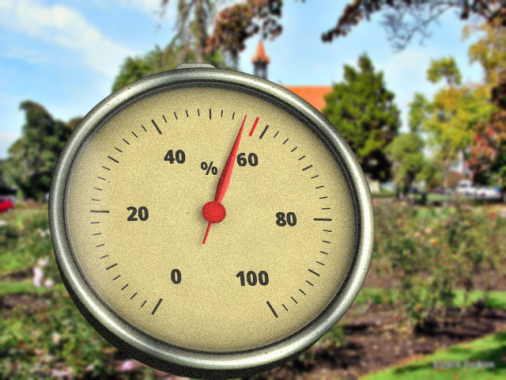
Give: 56 %
